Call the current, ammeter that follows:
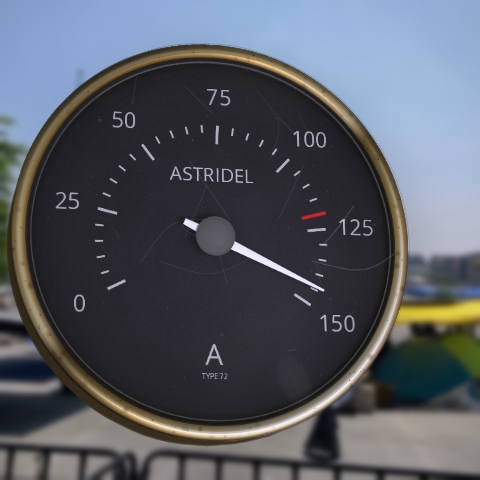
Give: 145 A
